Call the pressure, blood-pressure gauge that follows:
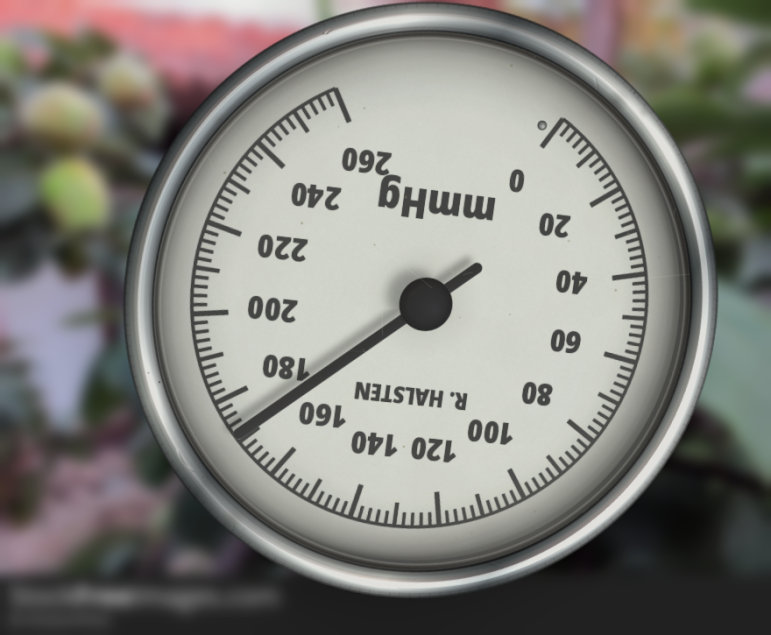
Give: 172 mmHg
